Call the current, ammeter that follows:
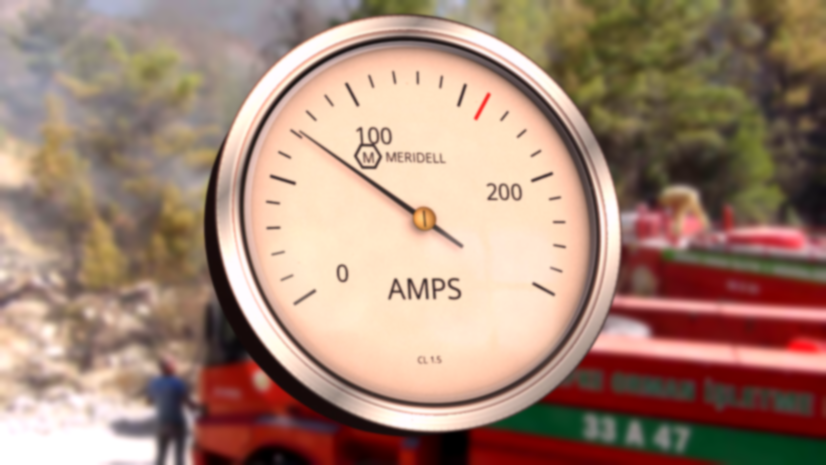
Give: 70 A
